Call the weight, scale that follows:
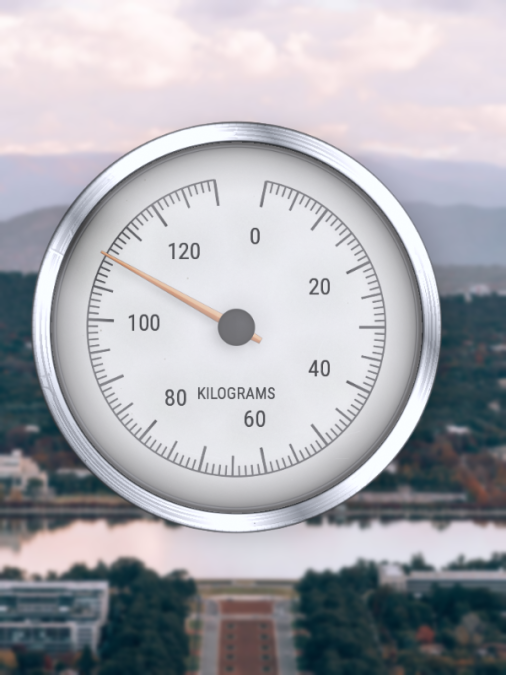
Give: 110 kg
